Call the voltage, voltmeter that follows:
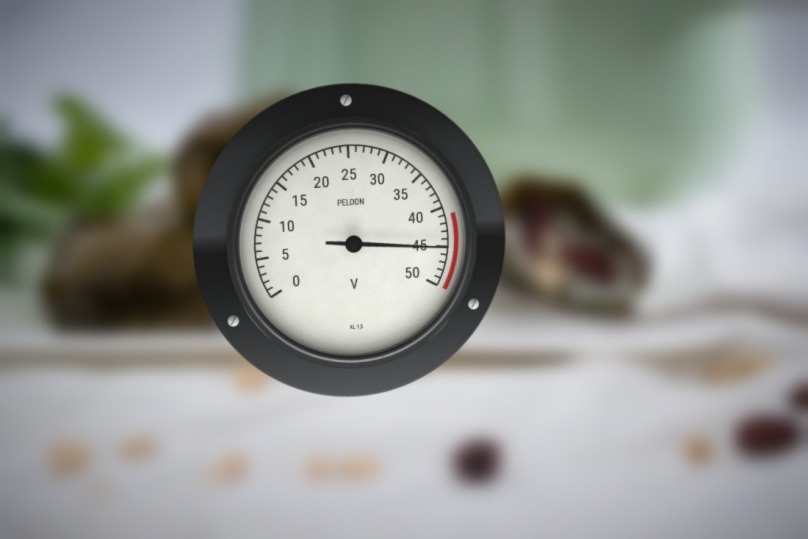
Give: 45 V
